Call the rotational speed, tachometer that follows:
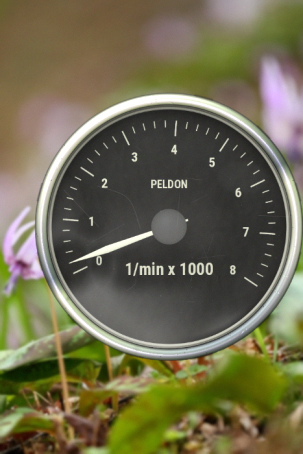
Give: 200 rpm
